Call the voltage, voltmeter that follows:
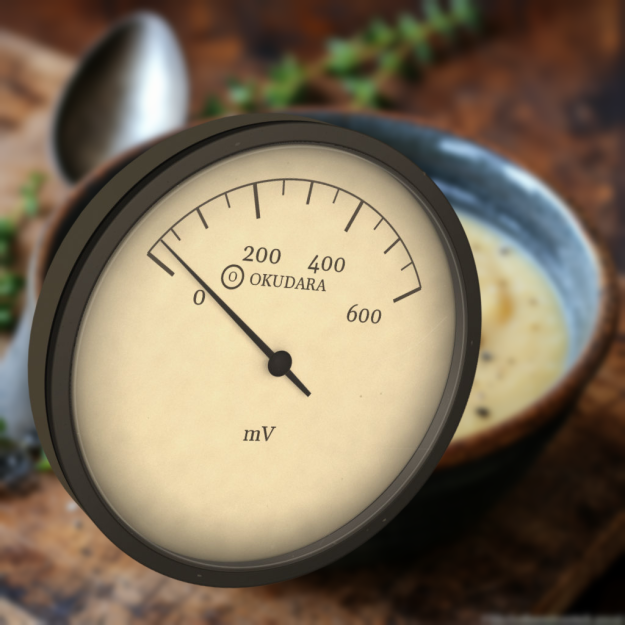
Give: 25 mV
